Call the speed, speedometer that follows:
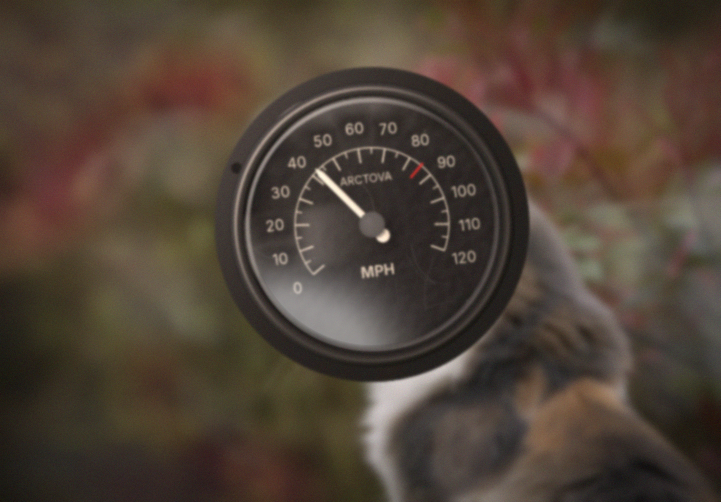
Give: 42.5 mph
